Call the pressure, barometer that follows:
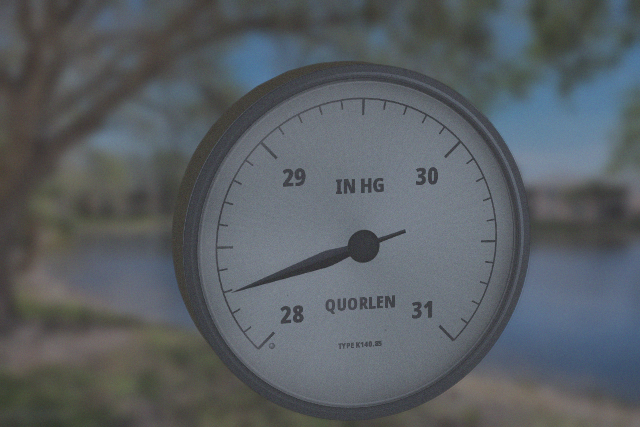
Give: 28.3 inHg
